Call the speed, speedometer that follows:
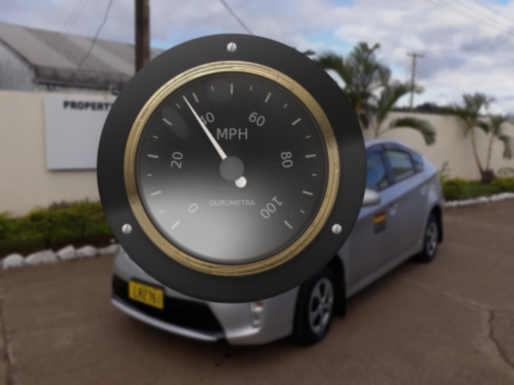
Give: 37.5 mph
